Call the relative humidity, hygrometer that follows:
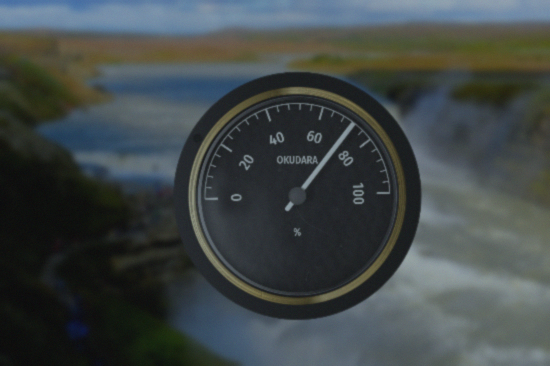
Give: 72 %
